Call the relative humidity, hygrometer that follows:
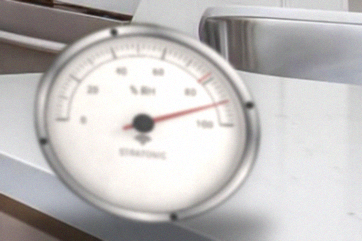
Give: 90 %
